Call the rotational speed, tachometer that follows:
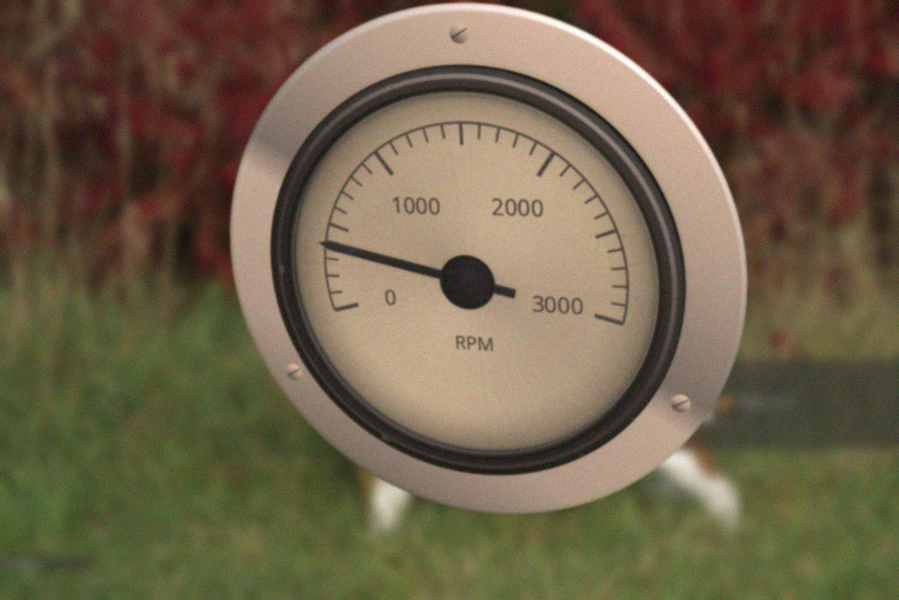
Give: 400 rpm
